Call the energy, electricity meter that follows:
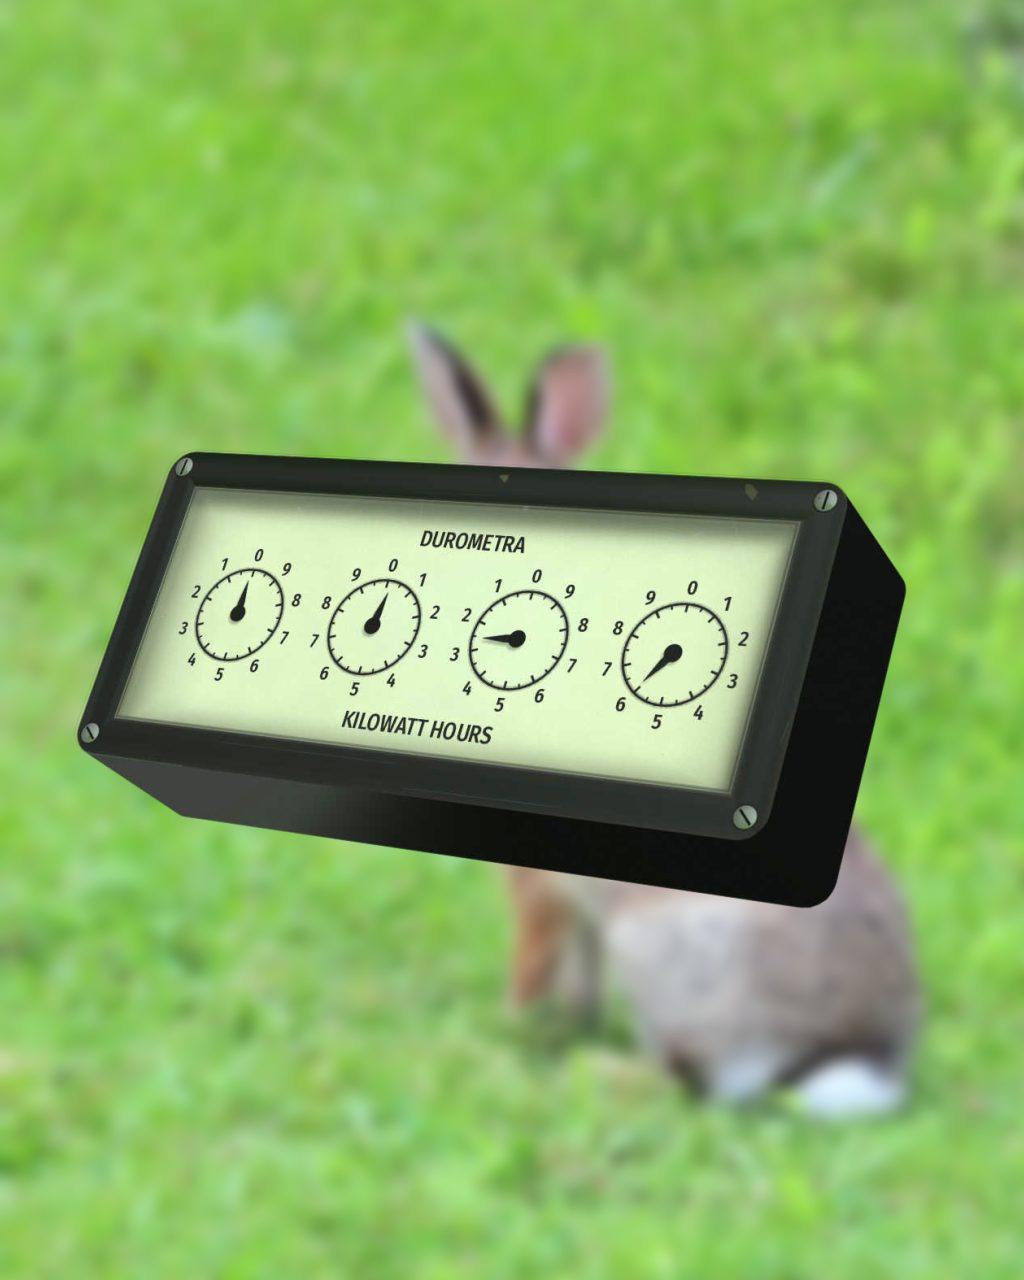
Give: 26 kWh
